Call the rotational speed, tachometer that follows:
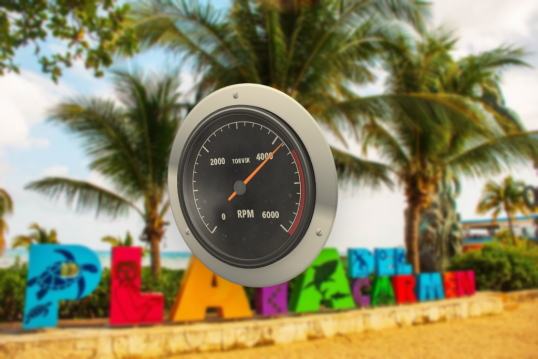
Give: 4200 rpm
